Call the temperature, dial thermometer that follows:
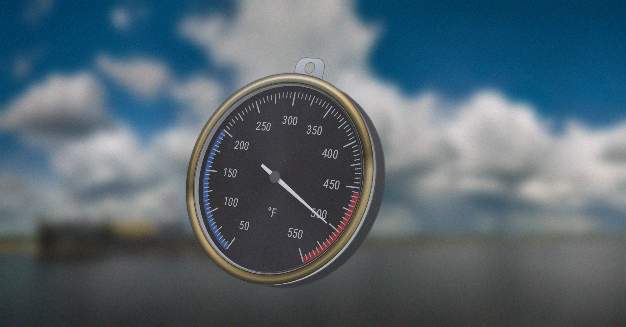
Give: 500 °F
